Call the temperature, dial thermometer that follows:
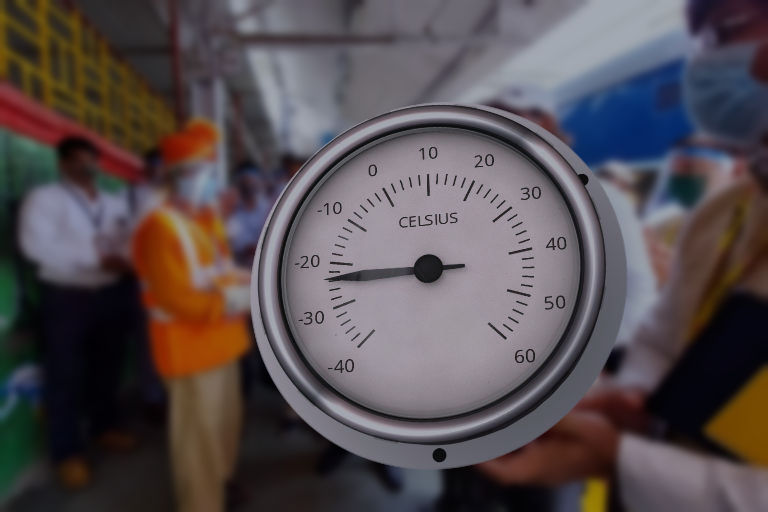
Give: -24 °C
